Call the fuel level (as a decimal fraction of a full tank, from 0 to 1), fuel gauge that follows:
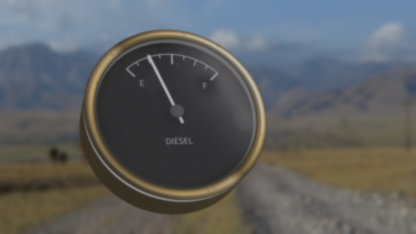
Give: 0.25
